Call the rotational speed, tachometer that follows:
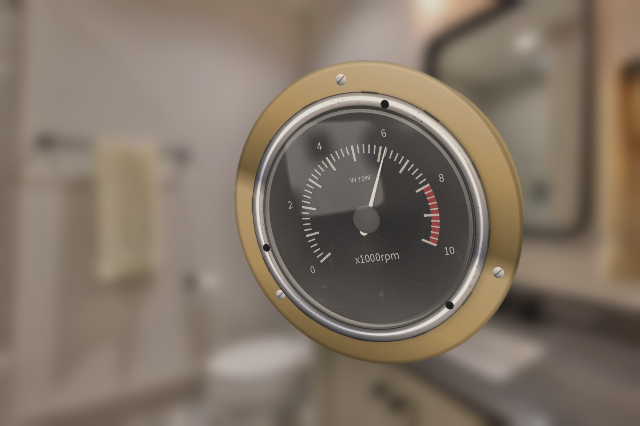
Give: 6200 rpm
